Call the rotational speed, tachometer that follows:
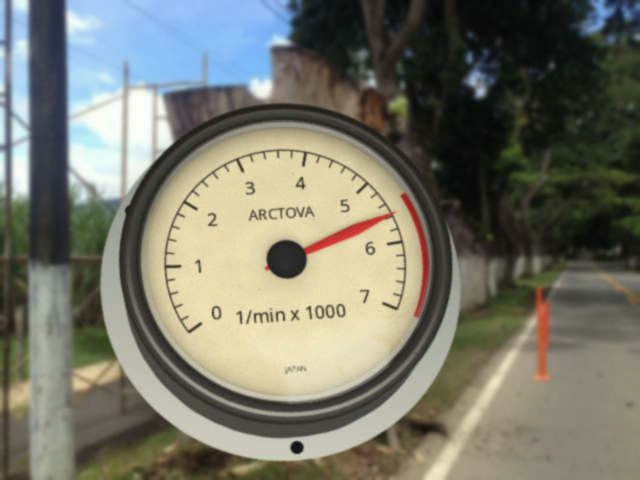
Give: 5600 rpm
